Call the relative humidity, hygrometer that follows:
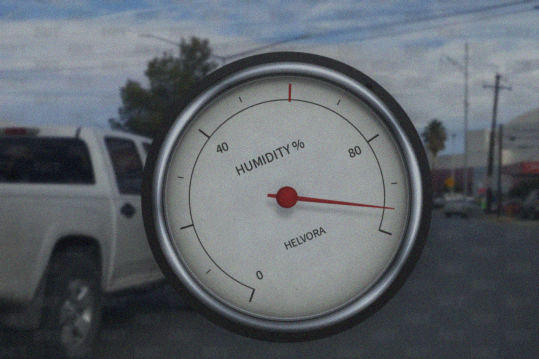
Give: 95 %
